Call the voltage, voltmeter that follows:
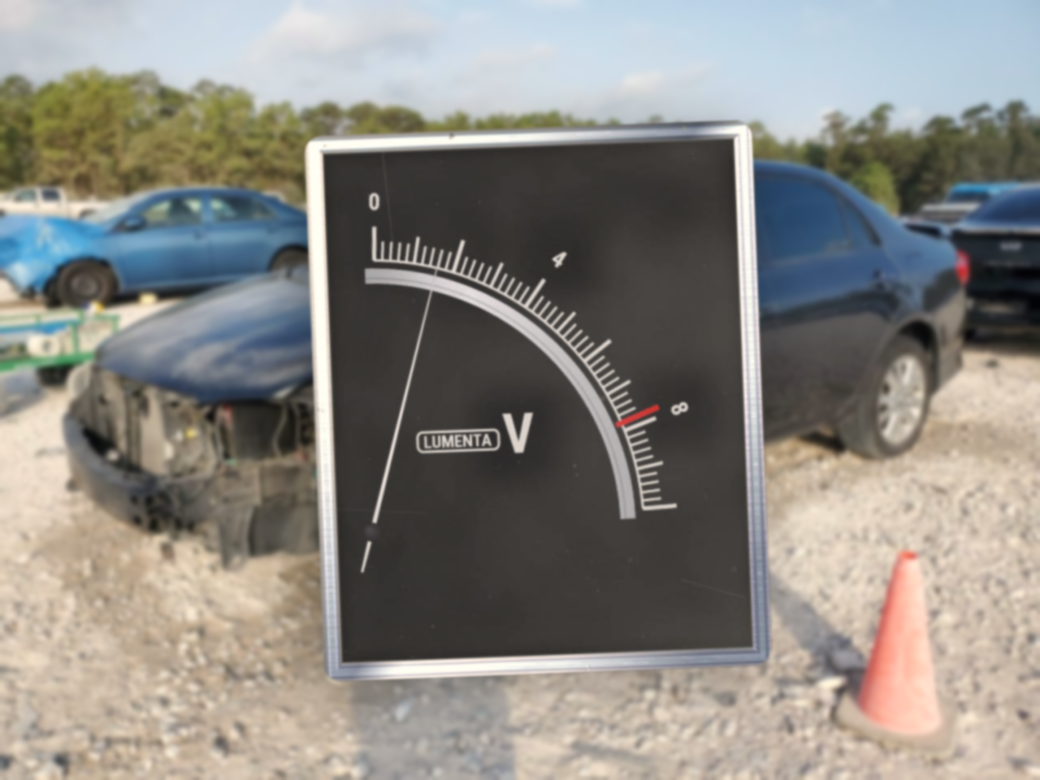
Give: 1.6 V
